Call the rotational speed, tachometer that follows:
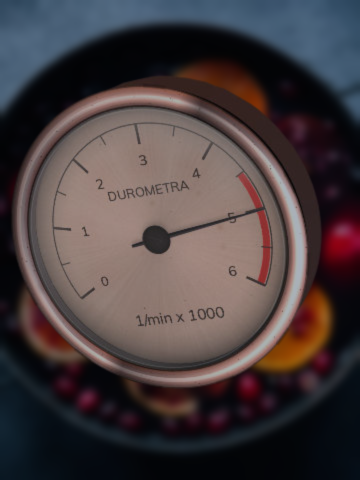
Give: 5000 rpm
